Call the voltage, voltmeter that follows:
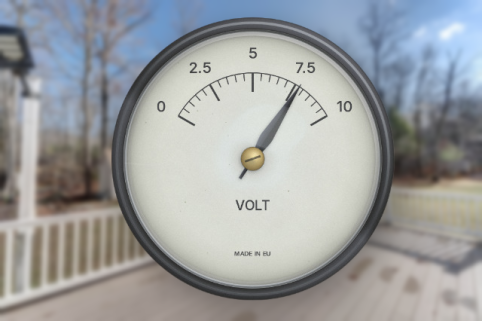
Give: 7.75 V
